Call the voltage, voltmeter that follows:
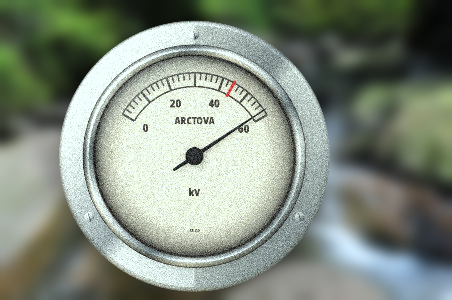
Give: 58 kV
